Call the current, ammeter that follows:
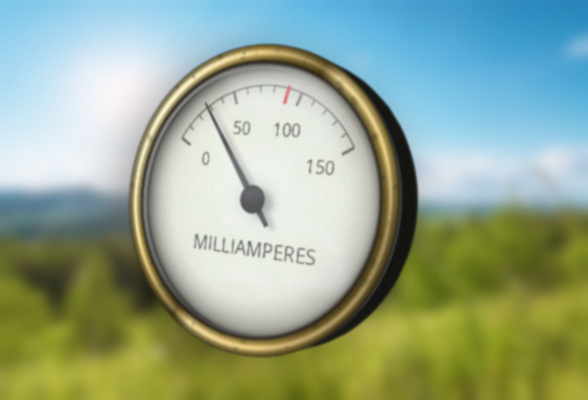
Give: 30 mA
